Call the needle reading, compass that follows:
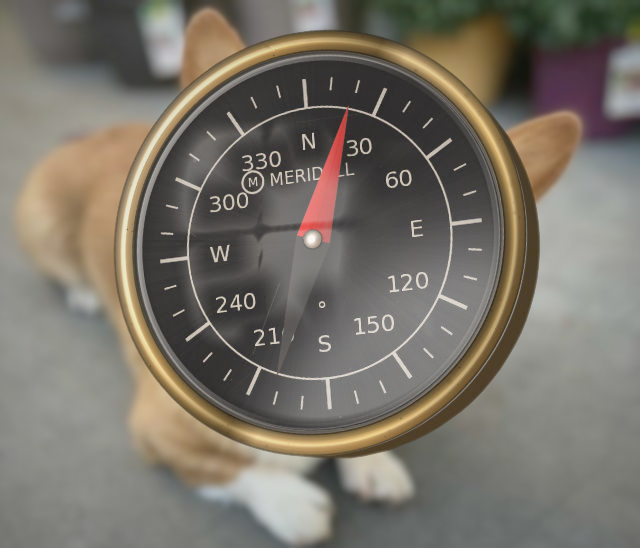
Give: 20 °
